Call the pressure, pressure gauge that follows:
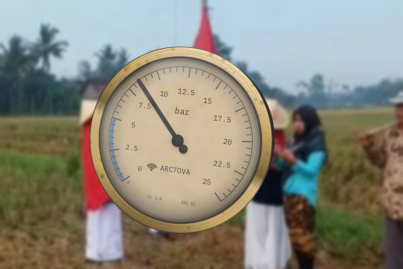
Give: 8.5 bar
